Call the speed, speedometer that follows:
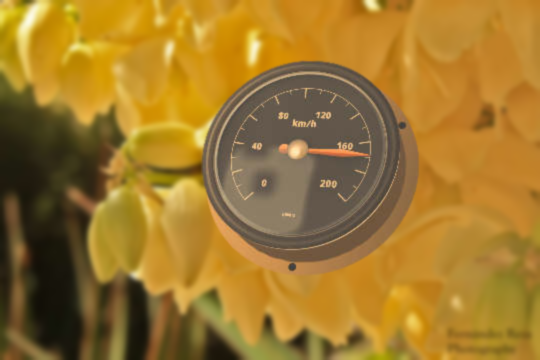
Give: 170 km/h
